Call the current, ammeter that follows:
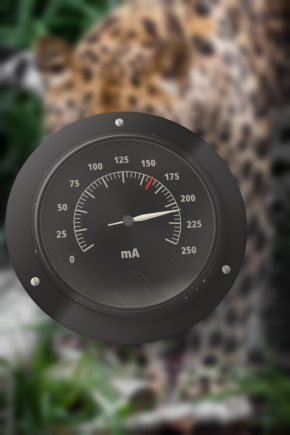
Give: 210 mA
